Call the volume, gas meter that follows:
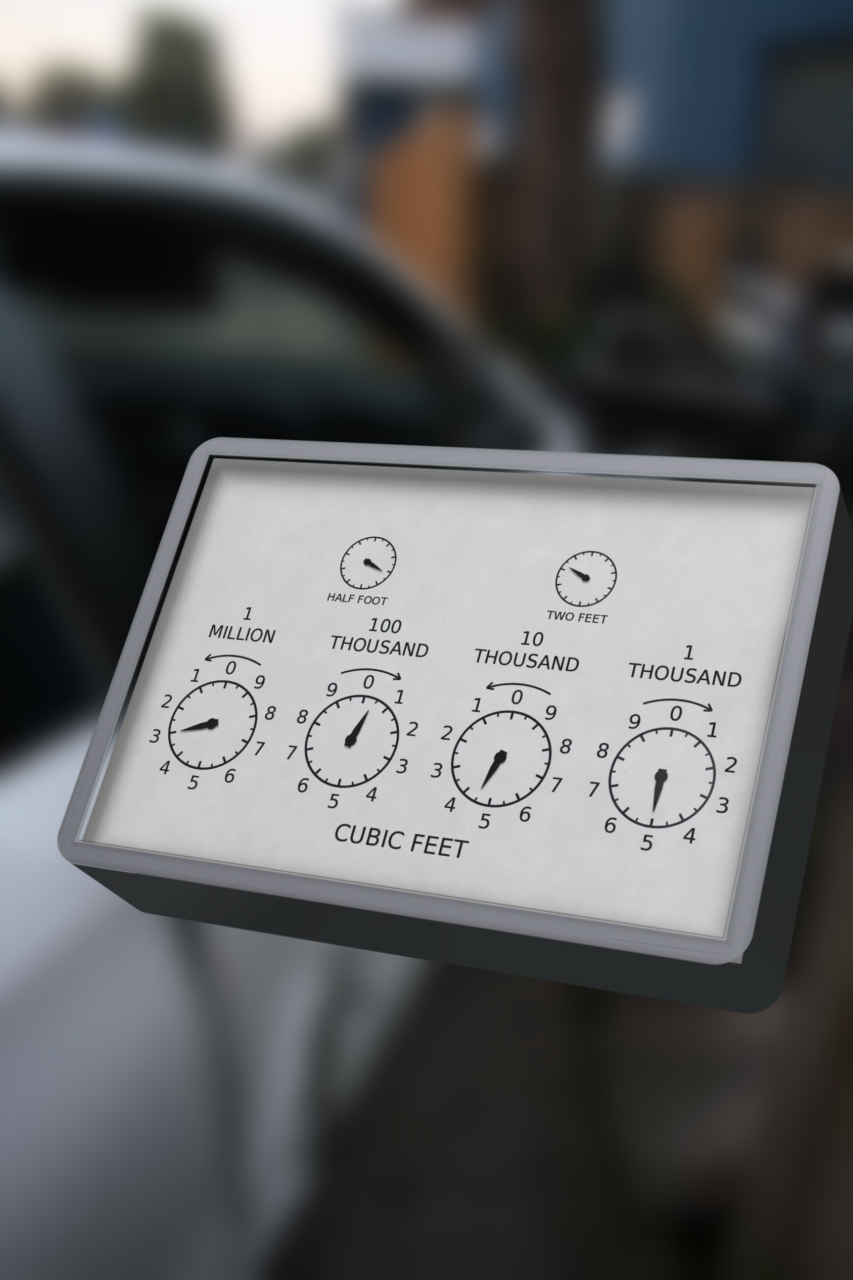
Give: 304500 ft³
